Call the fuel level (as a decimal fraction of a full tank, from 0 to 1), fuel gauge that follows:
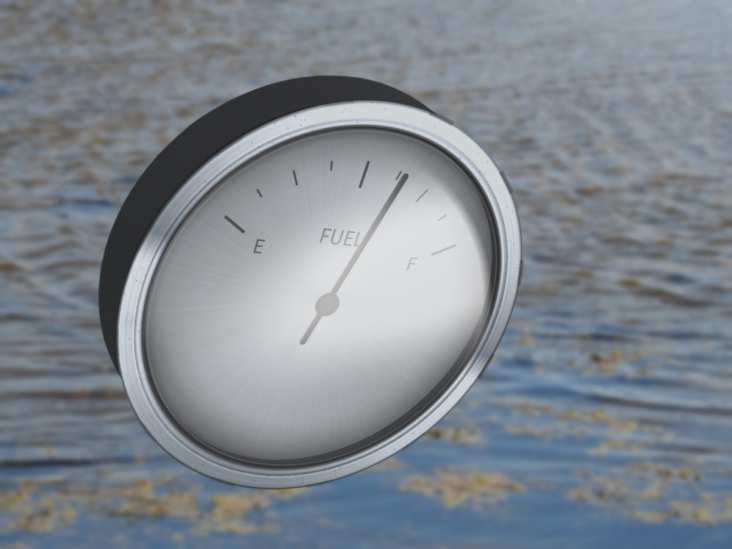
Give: 0.625
